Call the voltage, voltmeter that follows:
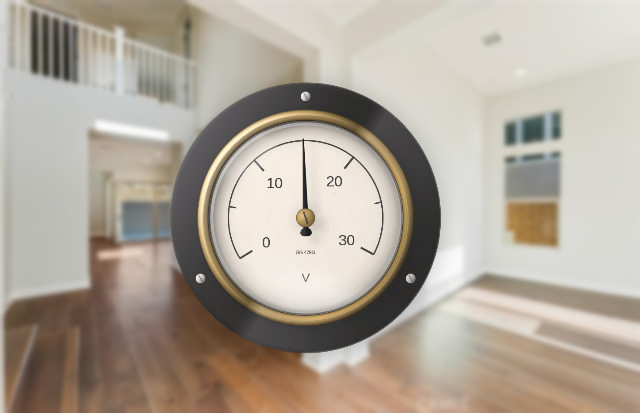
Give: 15 V
